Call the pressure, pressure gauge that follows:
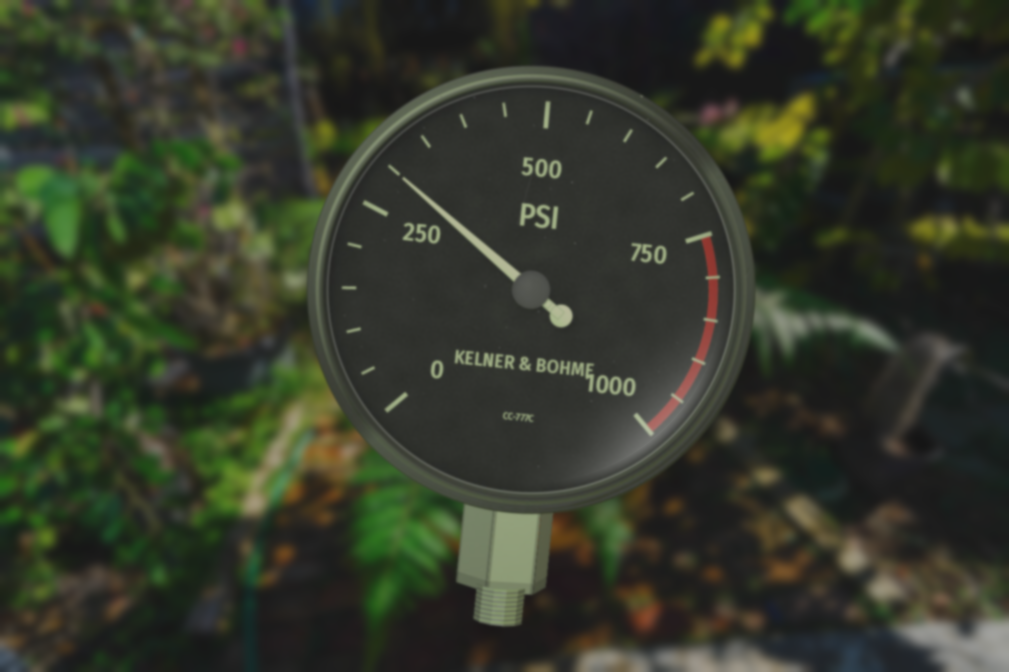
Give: 300 psi
